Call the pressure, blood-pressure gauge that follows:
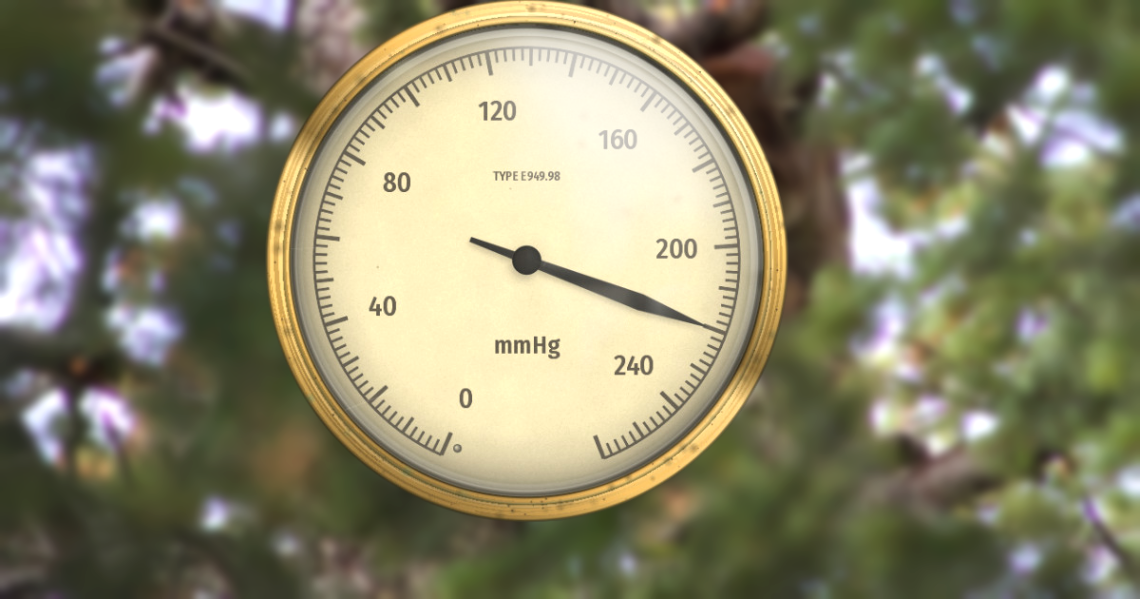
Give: 220 mmHg
